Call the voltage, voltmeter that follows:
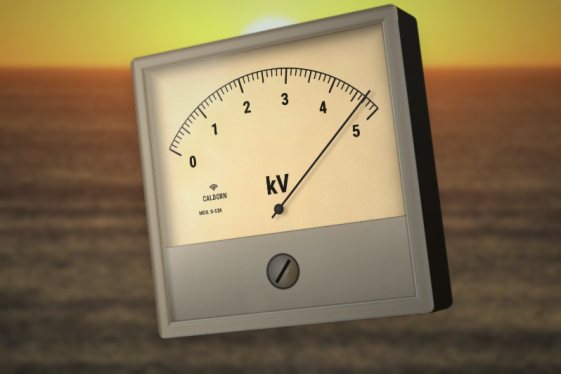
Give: 4.7 kV
